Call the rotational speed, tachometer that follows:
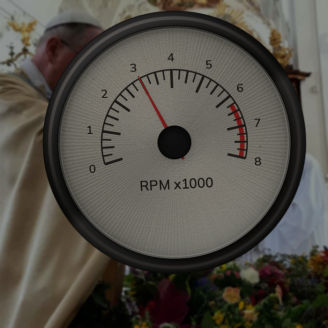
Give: 3000 rpm
